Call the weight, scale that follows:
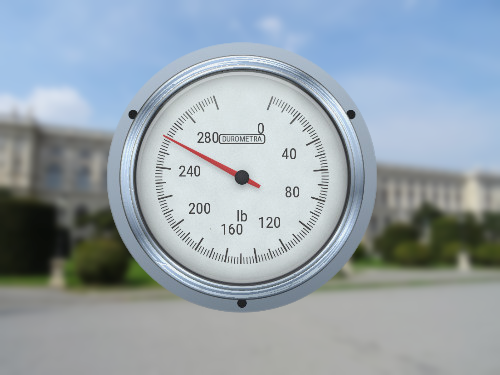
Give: 260 lb
